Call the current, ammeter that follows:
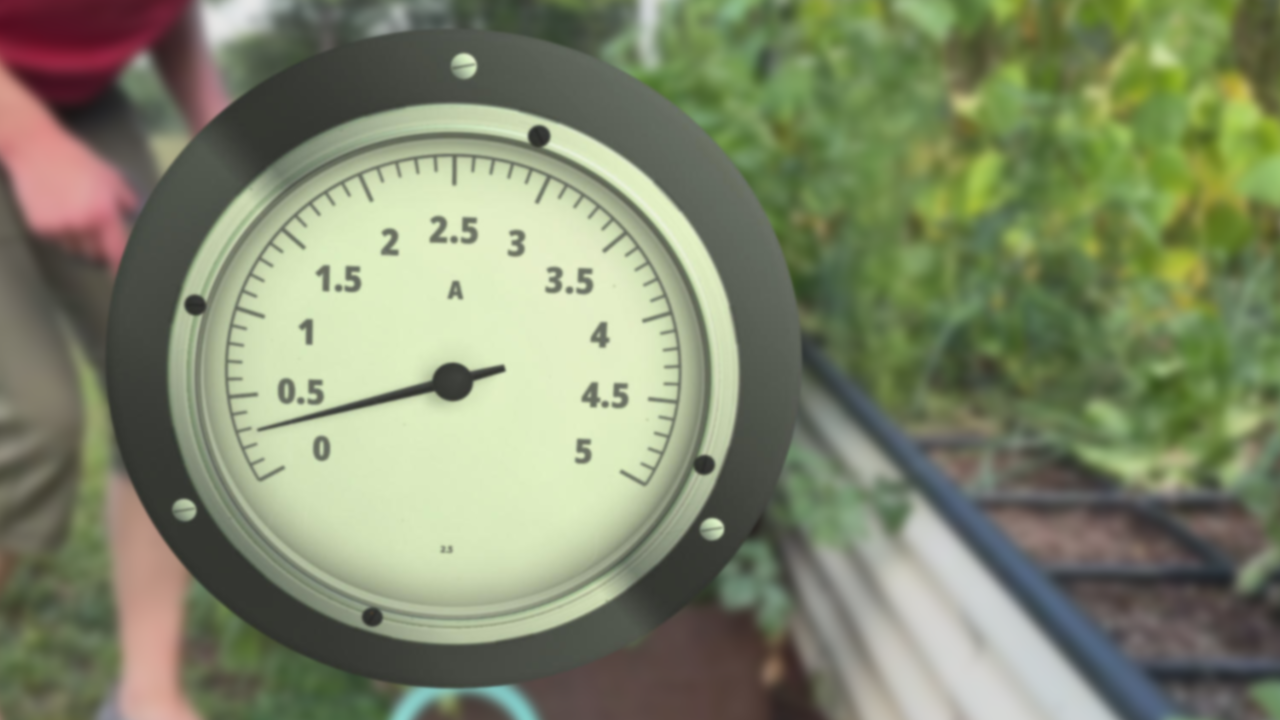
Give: 0.3 A
